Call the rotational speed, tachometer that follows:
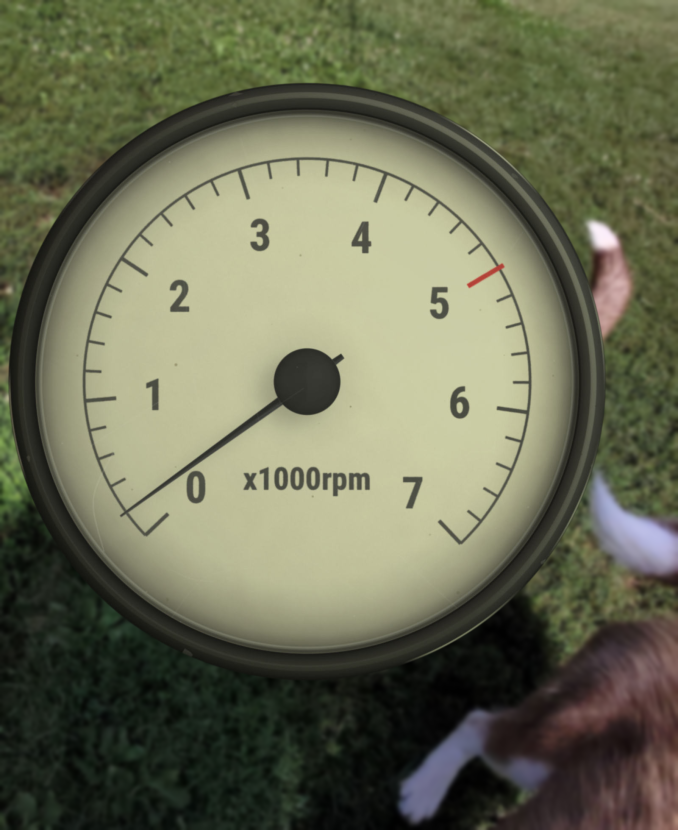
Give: 200 rpm
